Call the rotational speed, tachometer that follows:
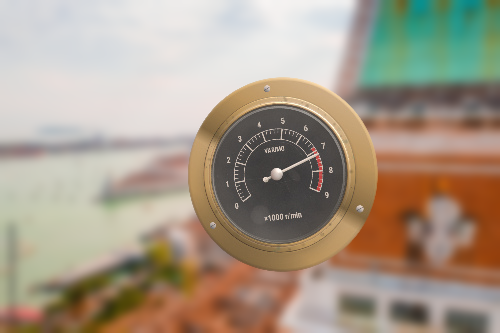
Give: 7200 rpm
